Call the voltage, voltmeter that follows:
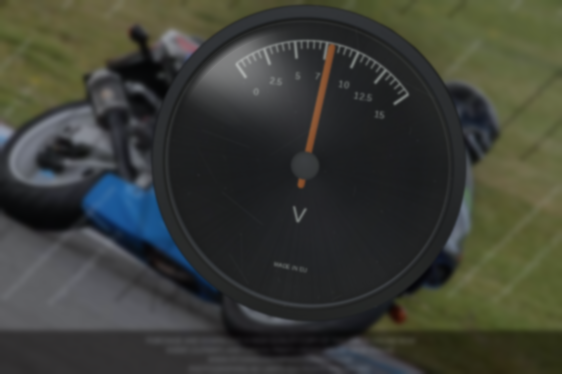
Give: 8 V
